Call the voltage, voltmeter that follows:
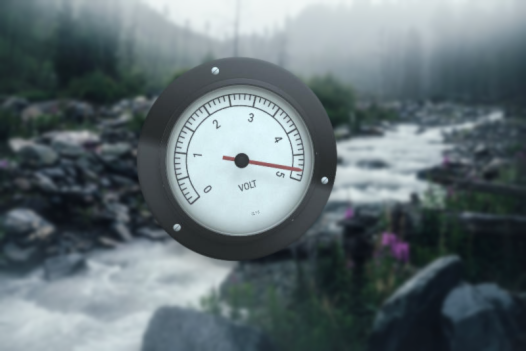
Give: 4.8 V
